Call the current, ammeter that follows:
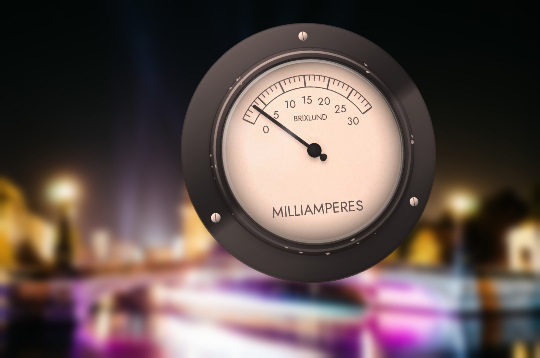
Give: 3 mA
